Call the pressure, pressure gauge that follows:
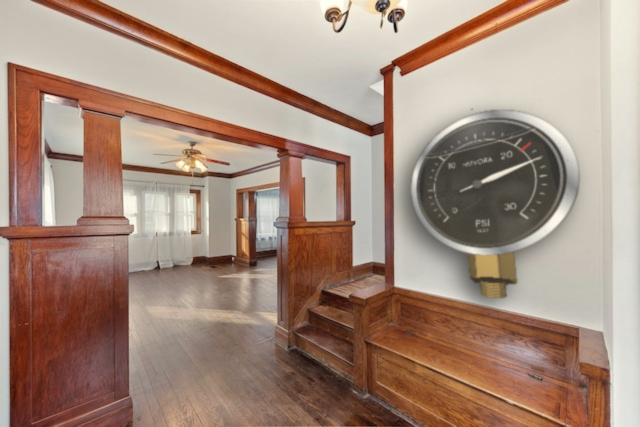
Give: 23 psi
